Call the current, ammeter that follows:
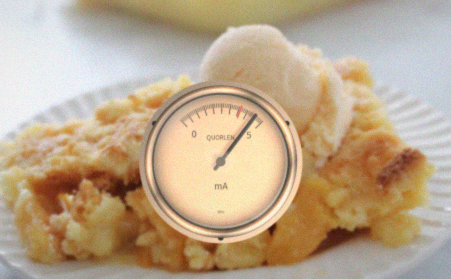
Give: 4.5 mA
